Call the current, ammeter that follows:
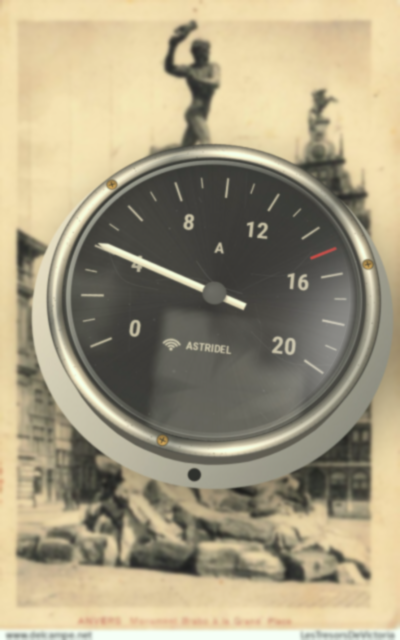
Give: 4 A
